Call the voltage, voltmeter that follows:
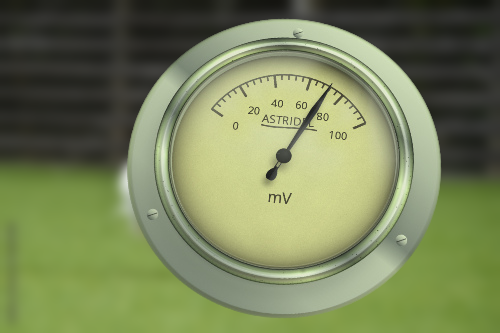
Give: 72 mV
